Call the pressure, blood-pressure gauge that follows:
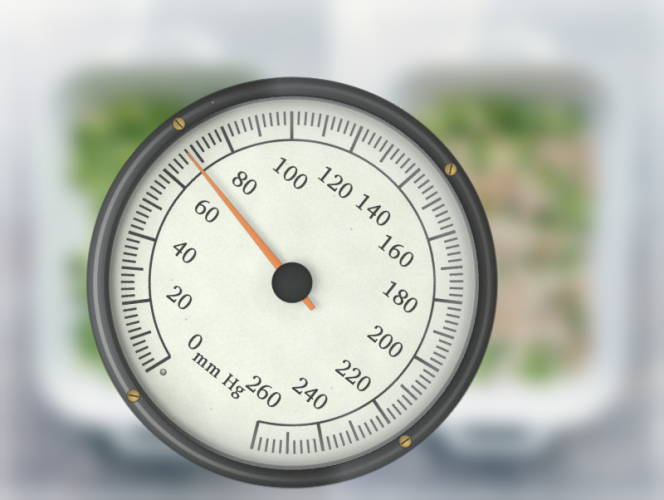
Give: 68 mmHg
